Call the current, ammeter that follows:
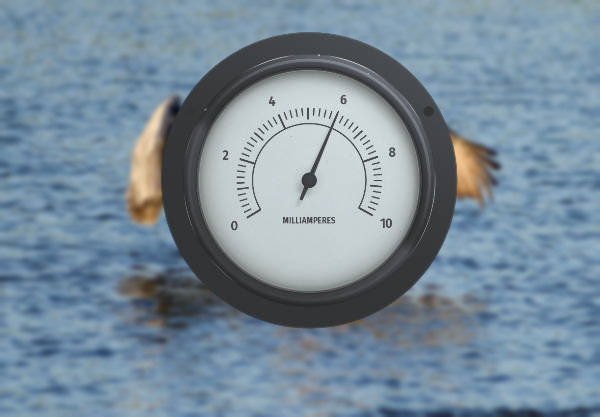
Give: 6 mA
